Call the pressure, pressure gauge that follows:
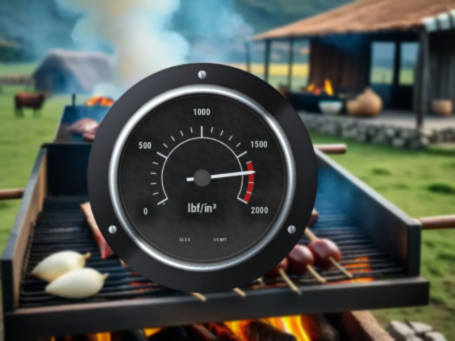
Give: 1700 psi
